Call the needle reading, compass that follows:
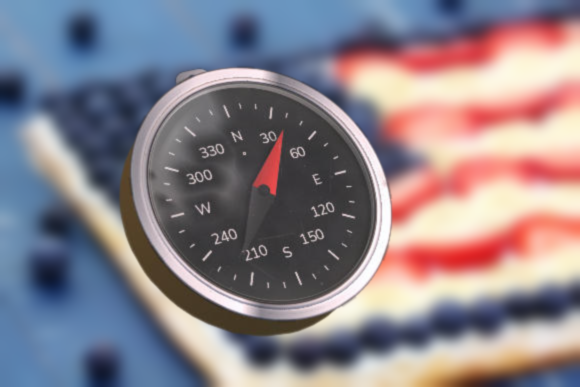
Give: 40 °
